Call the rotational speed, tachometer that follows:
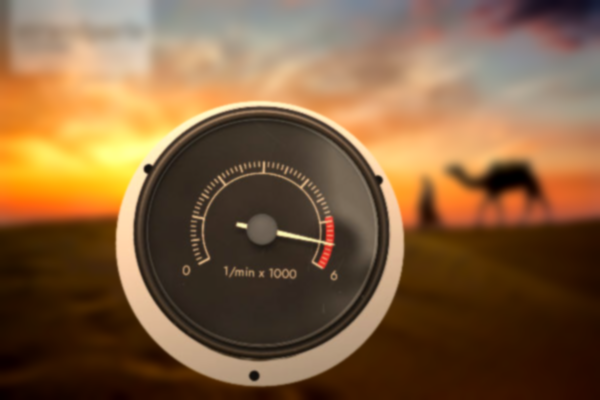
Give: 5500 rpm
